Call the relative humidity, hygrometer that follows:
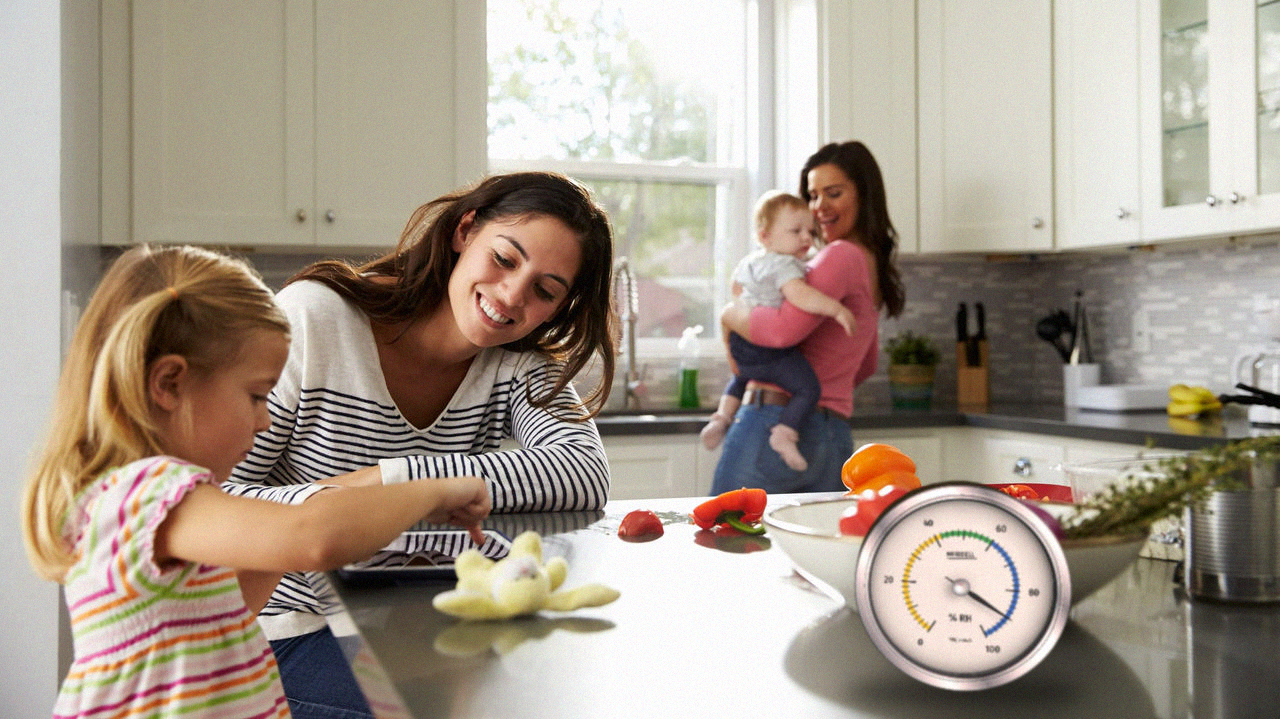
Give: 90 %
